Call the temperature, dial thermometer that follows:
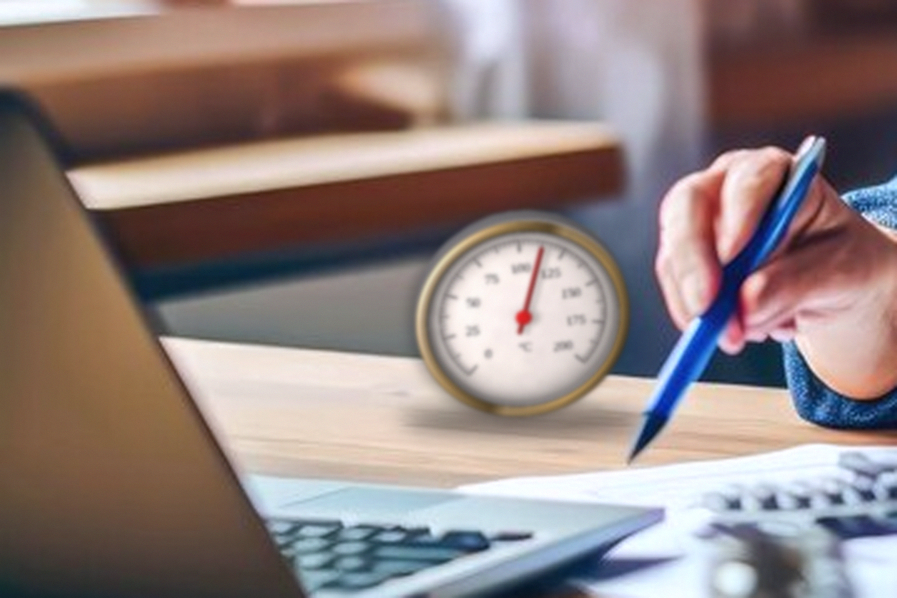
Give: 112.5 °C
